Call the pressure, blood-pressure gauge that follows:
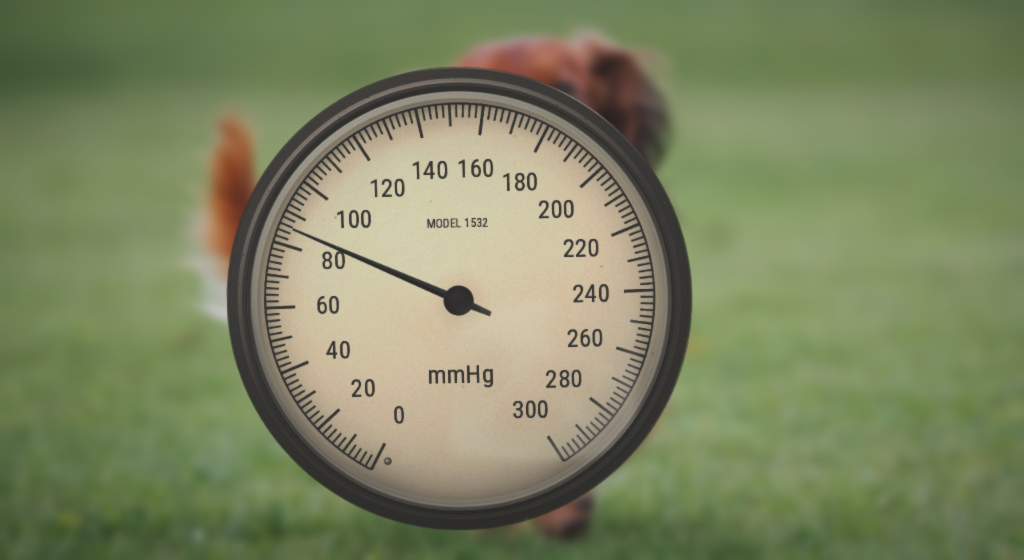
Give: 86 mmHg
